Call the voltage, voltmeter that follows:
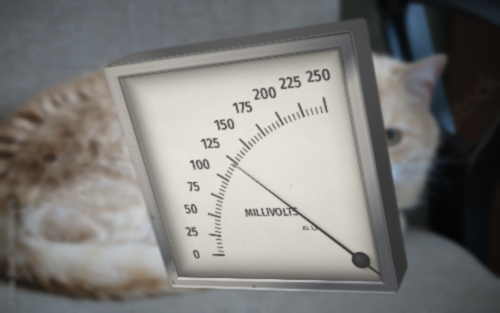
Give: 125 mV
